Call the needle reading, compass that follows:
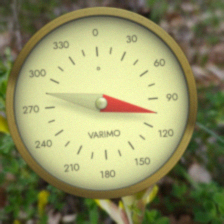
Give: 105 °
